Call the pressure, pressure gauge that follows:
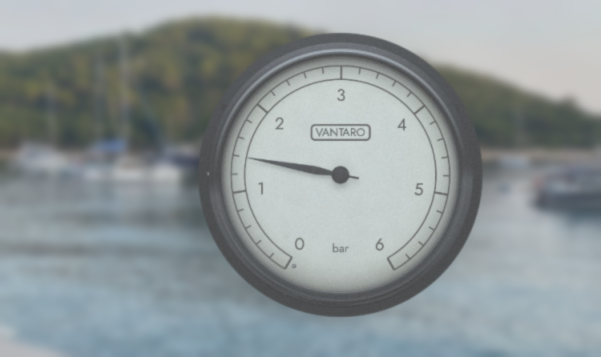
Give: 1.4 bar
